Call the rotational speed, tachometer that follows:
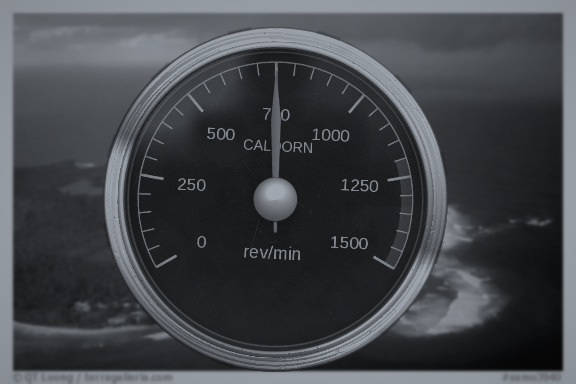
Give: 750 rpm
